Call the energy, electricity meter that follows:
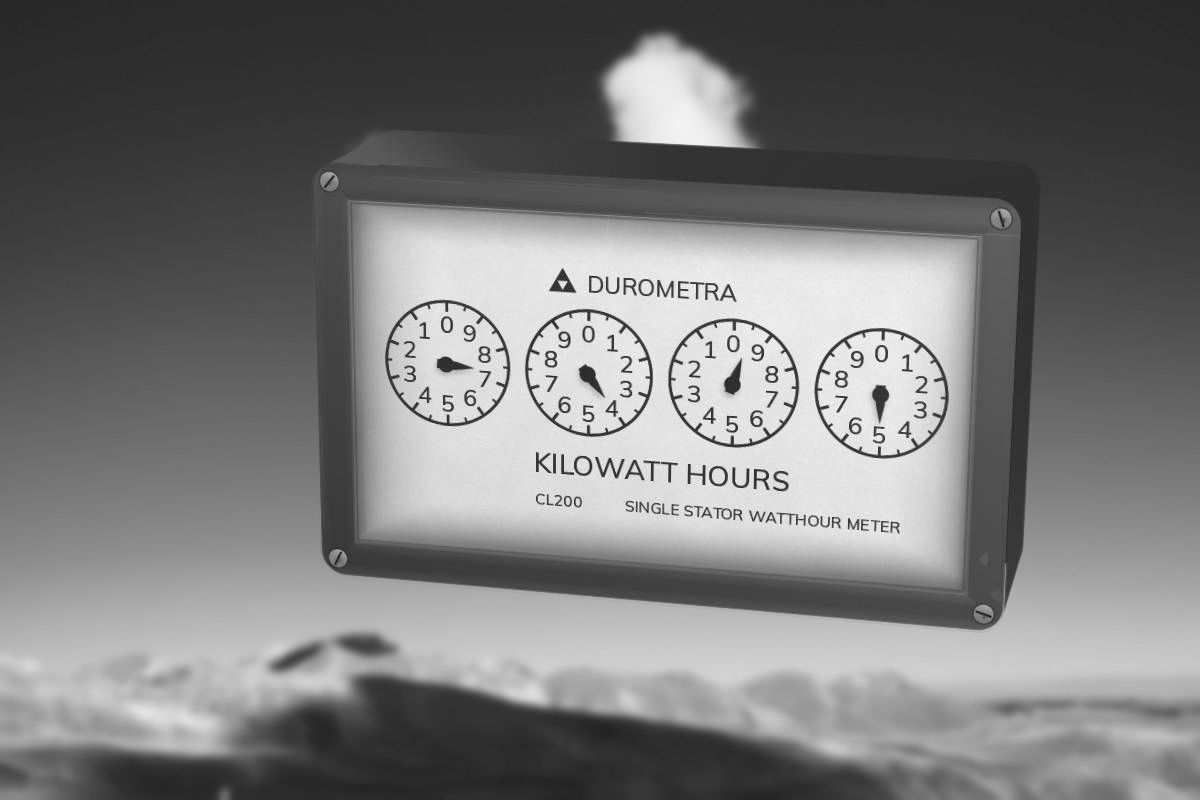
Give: 7395 kWh
